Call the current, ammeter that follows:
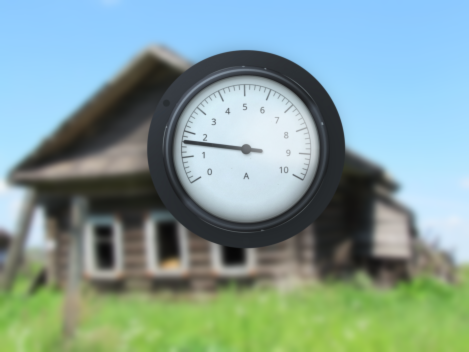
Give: 1.6 A
